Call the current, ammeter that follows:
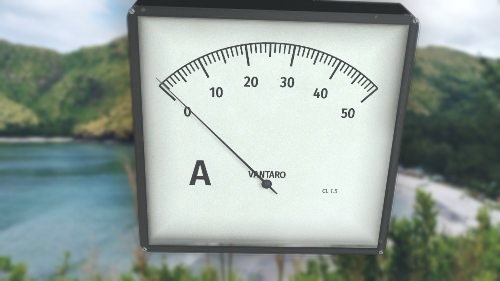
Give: 1 A
